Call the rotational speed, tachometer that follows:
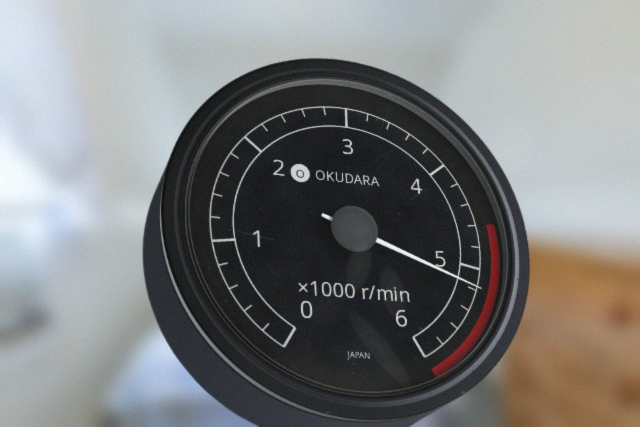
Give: 5200 rpm
